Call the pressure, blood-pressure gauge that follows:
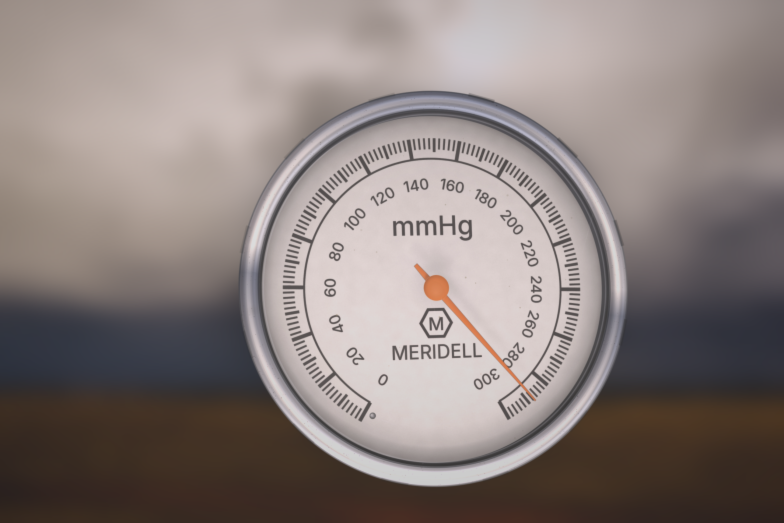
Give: 288 mmHg
